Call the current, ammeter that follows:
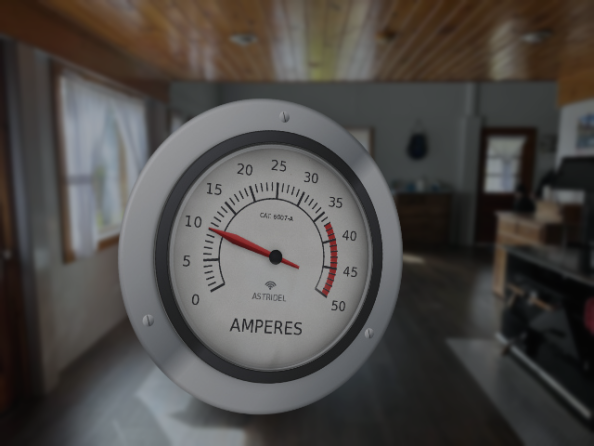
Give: 10 A
